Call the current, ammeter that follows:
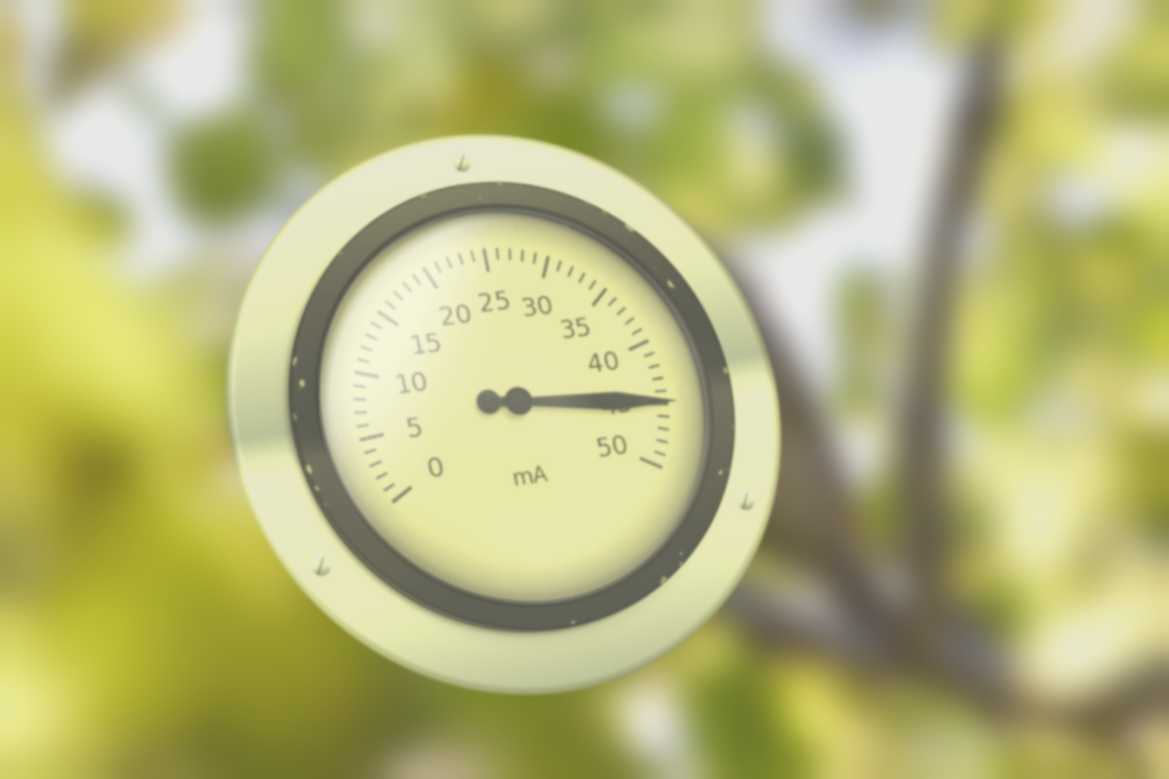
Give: 45 mA
